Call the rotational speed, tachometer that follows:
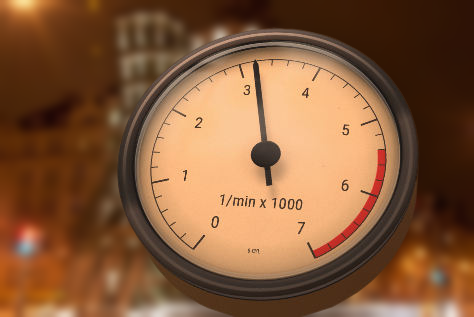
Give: 3200 rpm
